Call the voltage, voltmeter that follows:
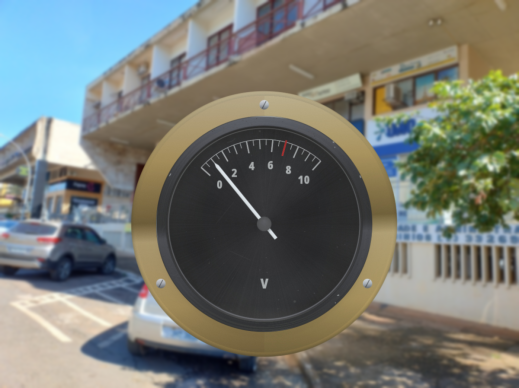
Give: 1 V
